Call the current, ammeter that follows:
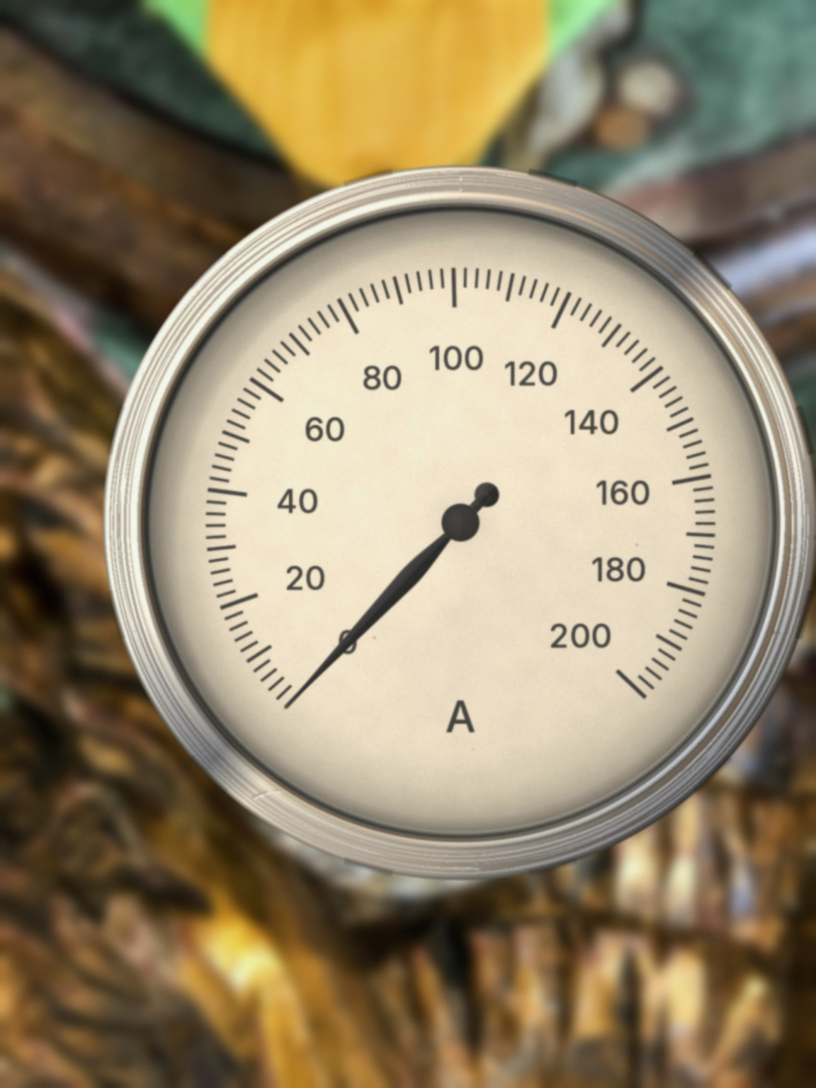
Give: 0 A
